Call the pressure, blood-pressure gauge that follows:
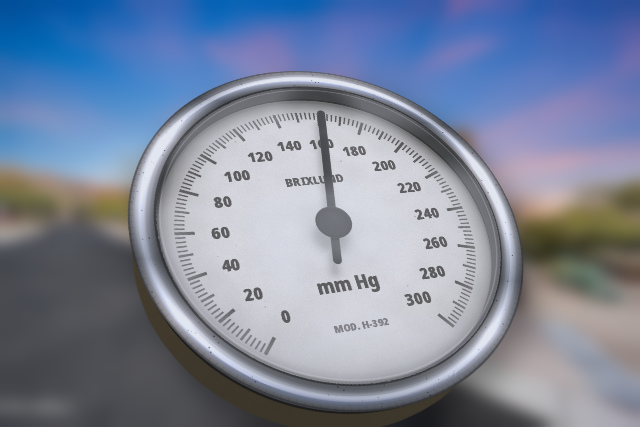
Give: 160 mmHg
